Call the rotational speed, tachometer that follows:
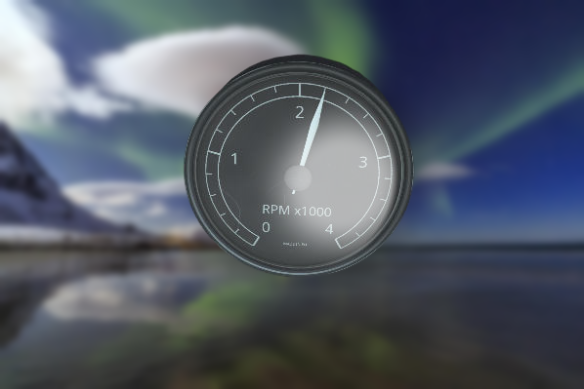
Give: 2200 rpm
